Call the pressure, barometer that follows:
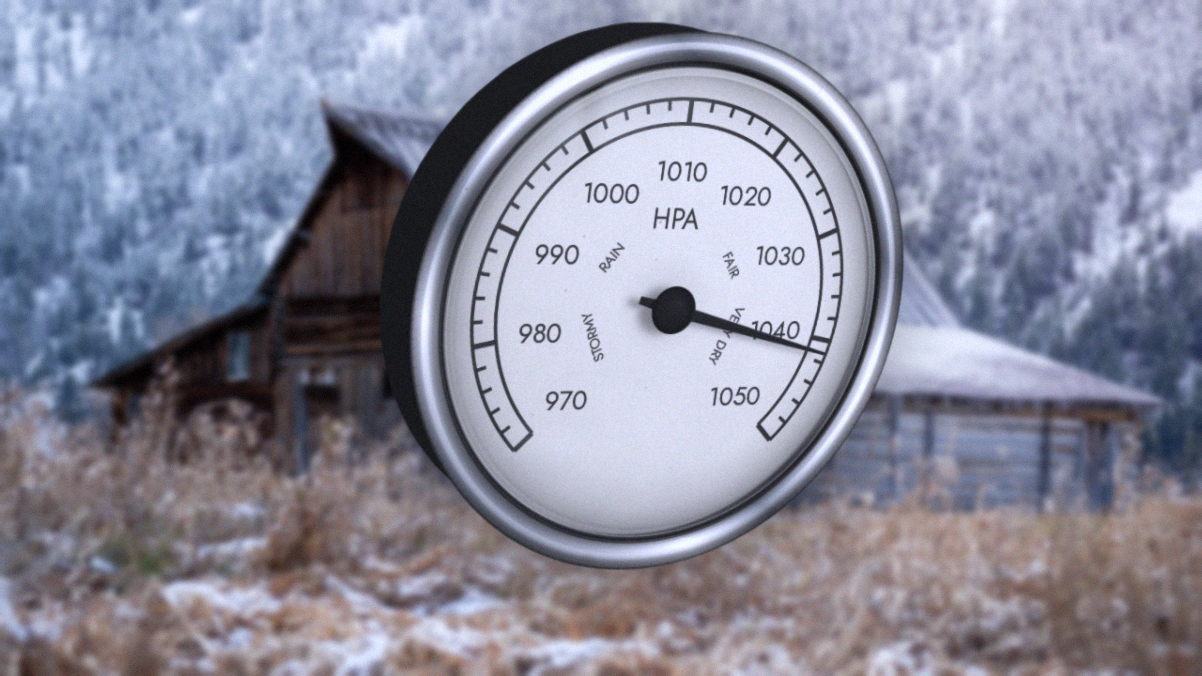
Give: 1041 hPa
